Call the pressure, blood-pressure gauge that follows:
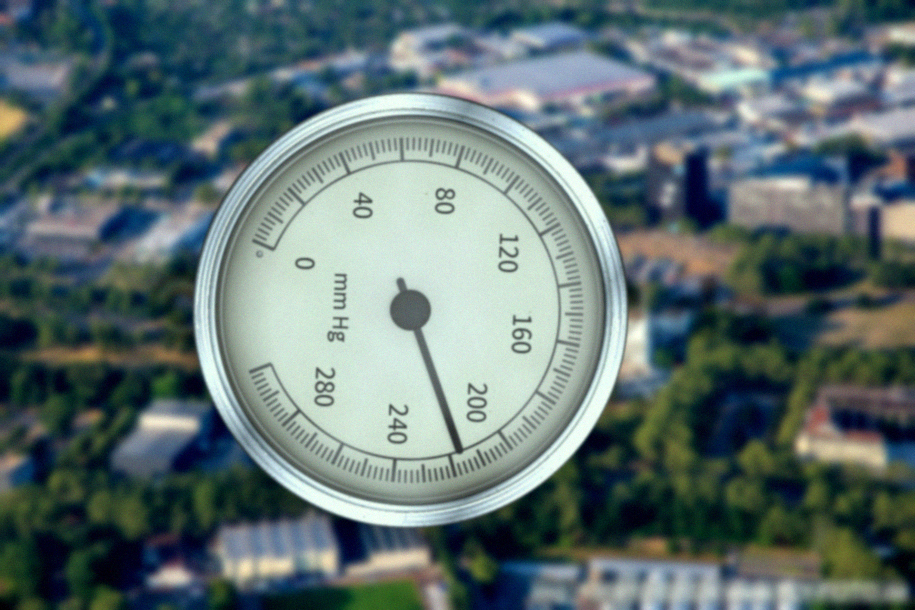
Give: 216 mmHg
